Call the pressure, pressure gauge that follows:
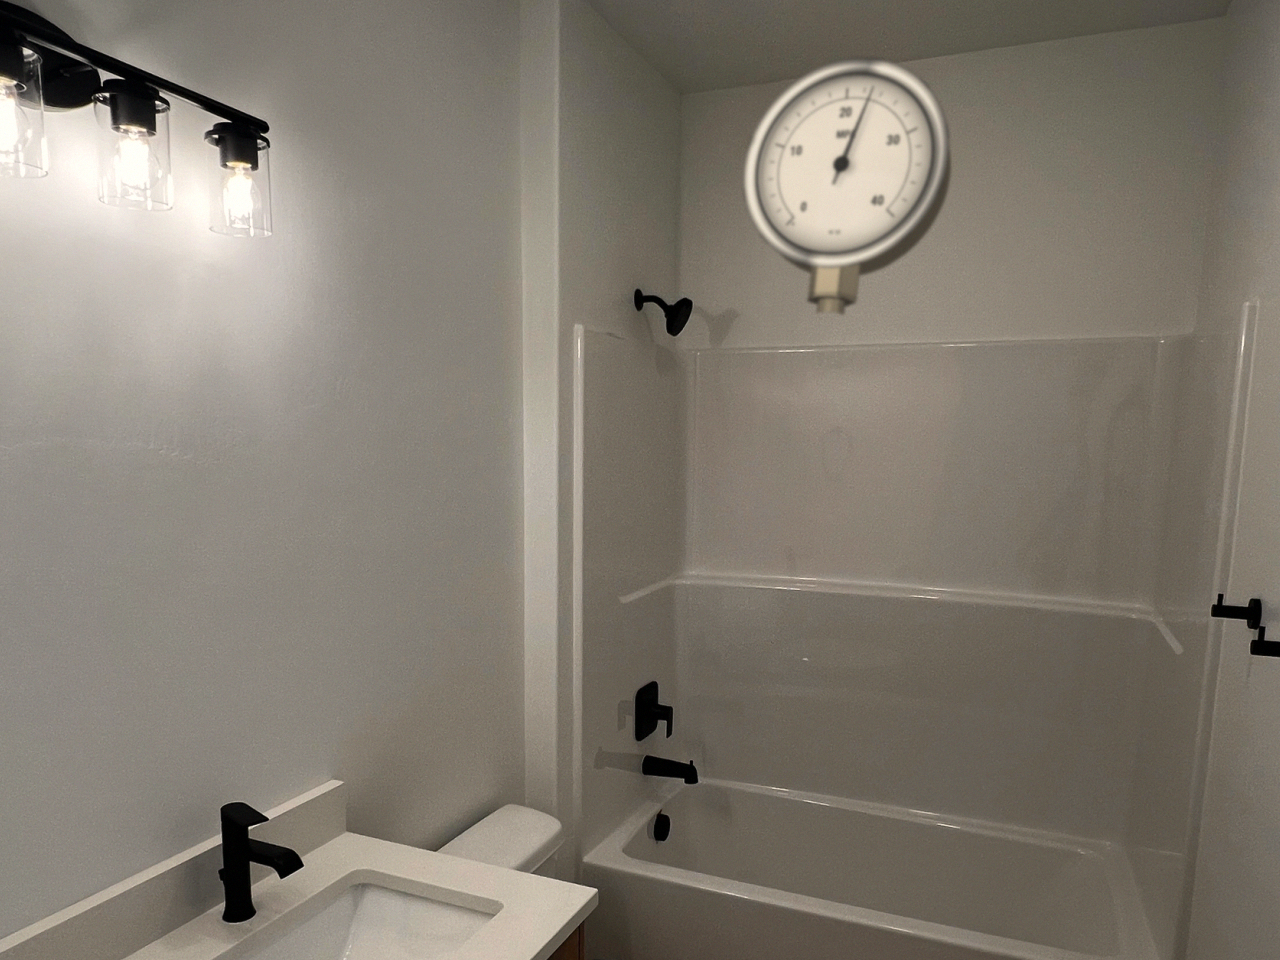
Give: 23 MPa
